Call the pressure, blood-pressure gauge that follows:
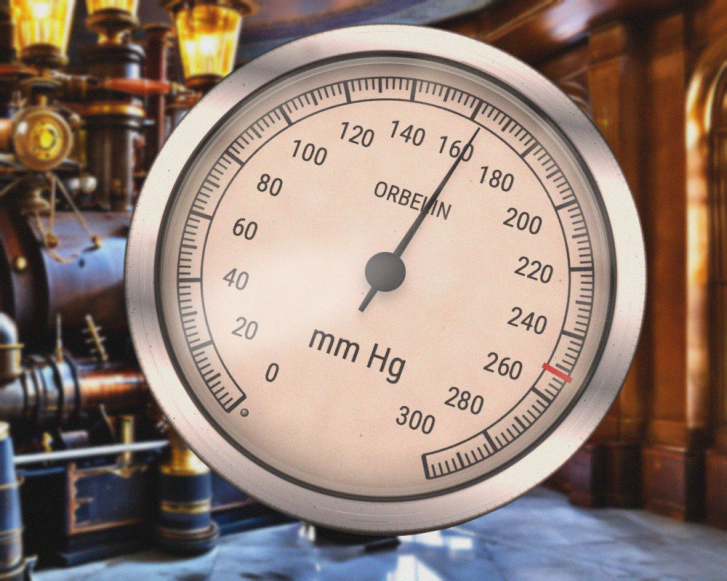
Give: 164 mmHg
